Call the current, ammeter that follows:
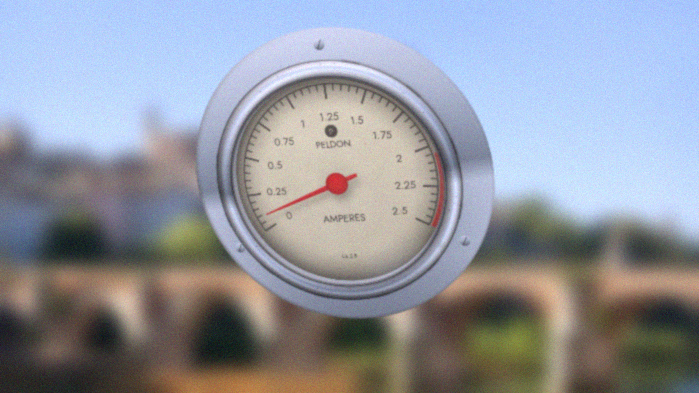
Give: 0.1 A
